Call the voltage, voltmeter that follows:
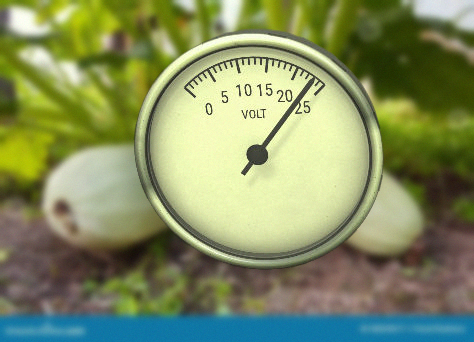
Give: 23 V
